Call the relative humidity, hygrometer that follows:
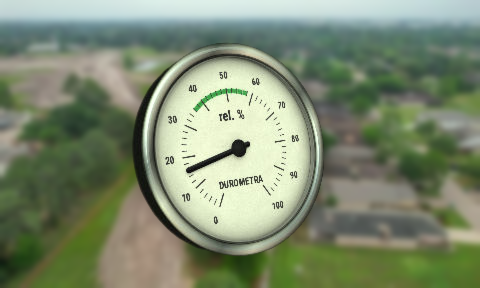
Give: 16 %
